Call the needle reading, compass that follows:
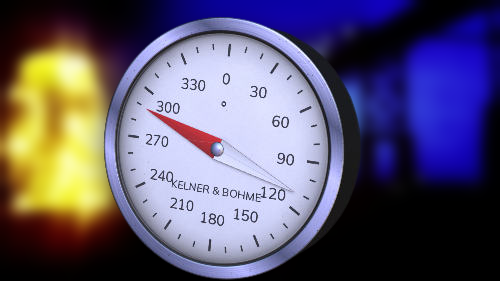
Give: 290 °
